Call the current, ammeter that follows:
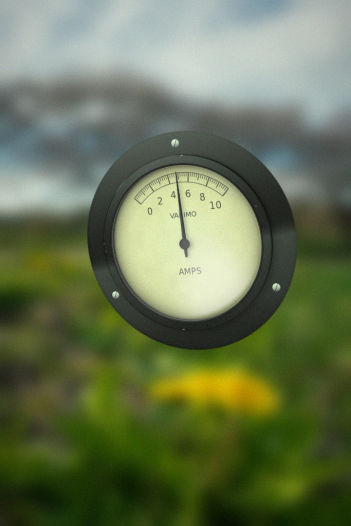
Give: 5 A
